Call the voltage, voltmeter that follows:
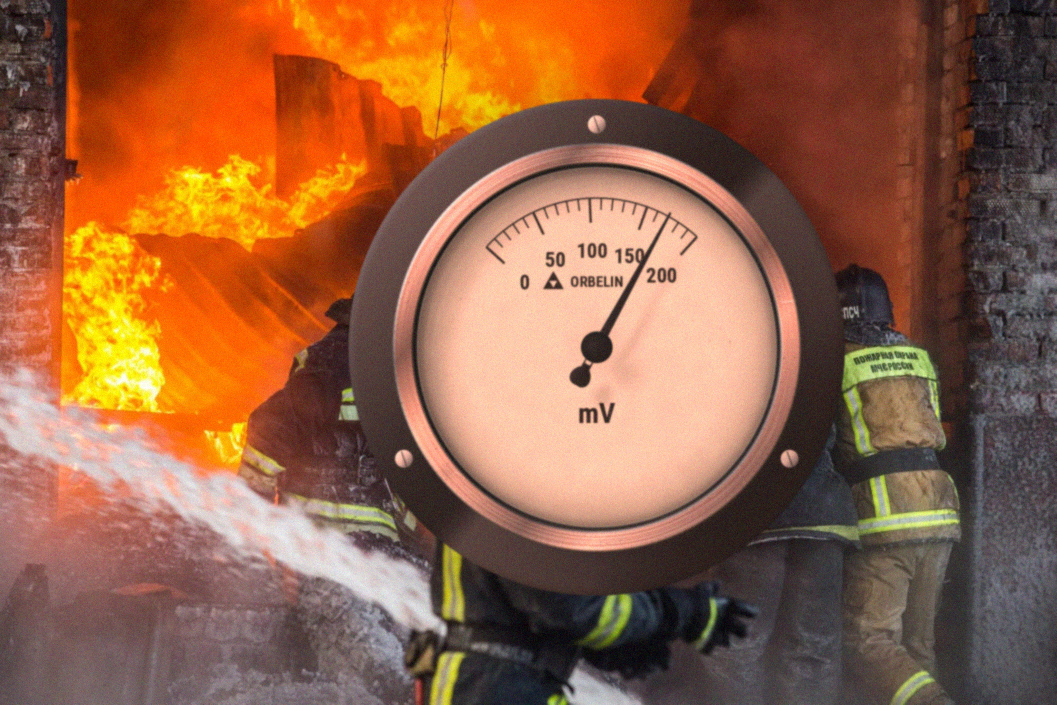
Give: 170 mV
